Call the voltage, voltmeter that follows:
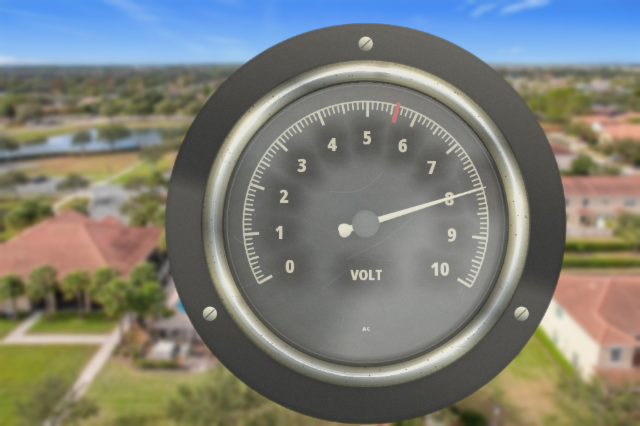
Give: 8 V
